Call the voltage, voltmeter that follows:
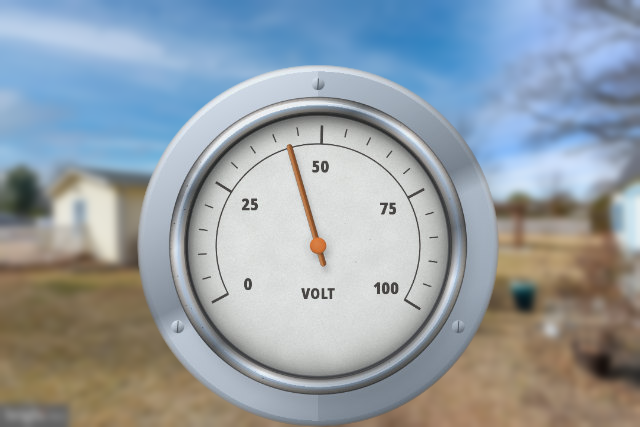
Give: 42.5 V
